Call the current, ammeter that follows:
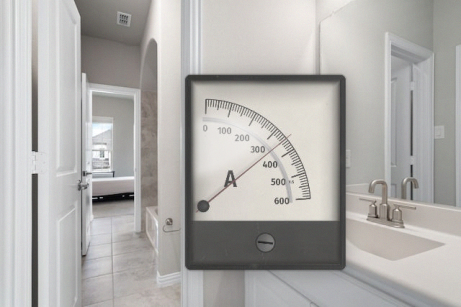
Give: 350 A
